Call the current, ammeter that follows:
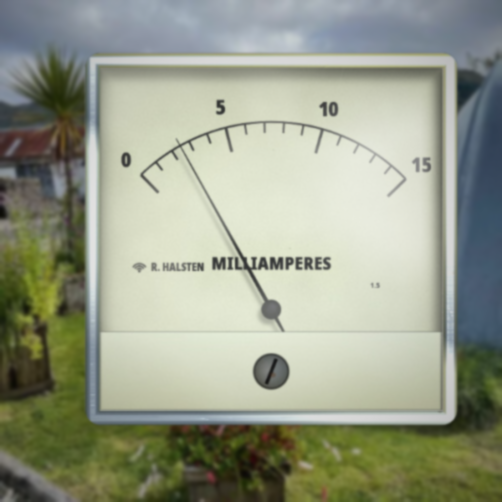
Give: 2.5 mA
